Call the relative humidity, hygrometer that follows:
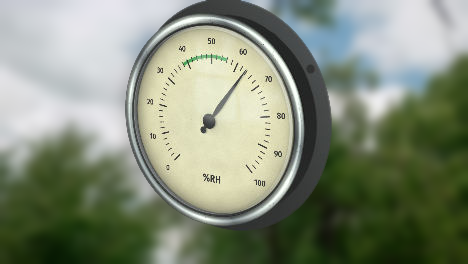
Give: 64 %
